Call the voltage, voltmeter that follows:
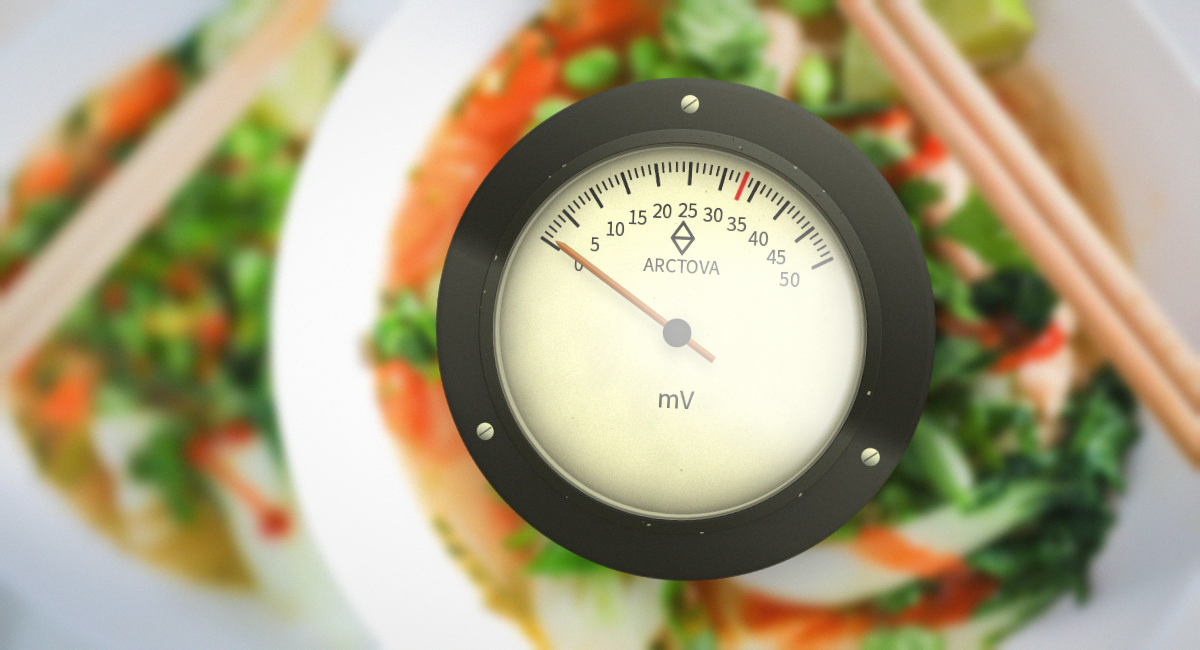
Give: 1 mV
